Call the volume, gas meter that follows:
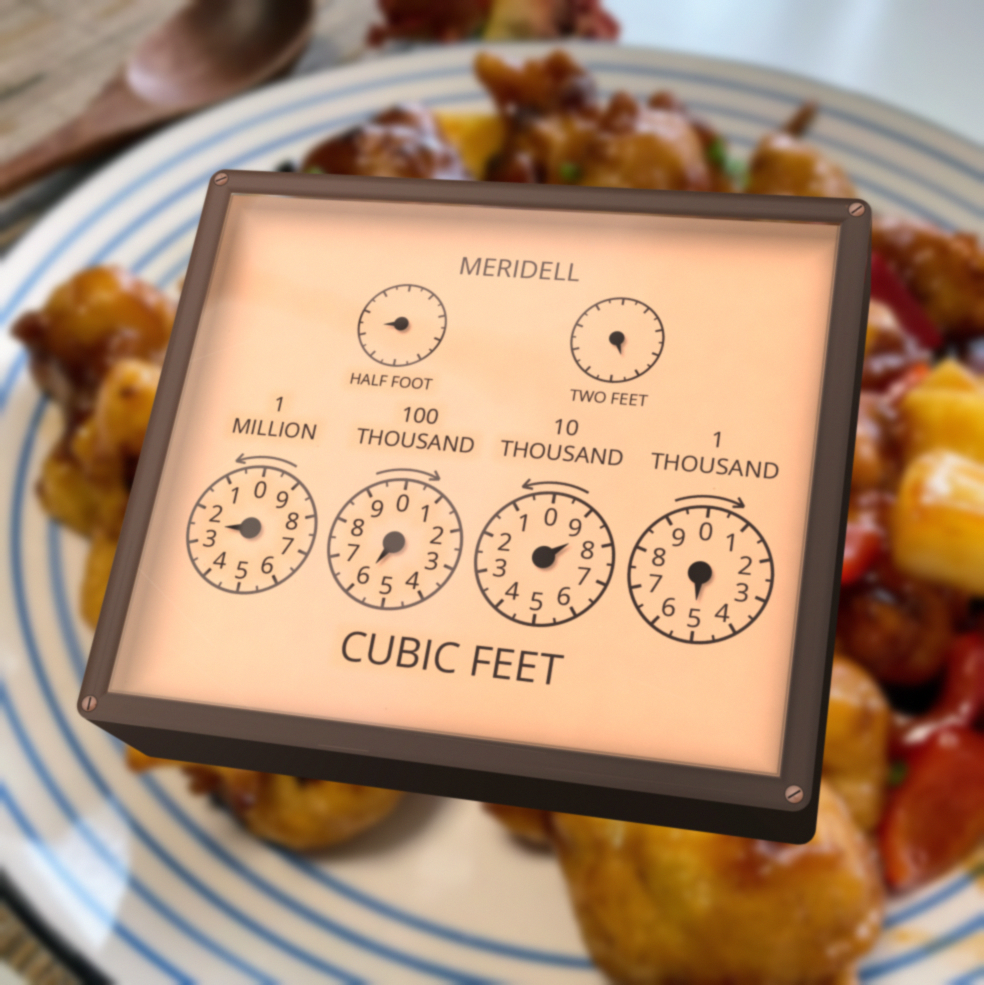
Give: 258500 ft³
